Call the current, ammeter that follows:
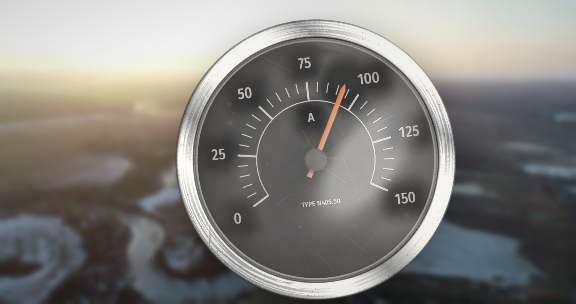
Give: 92.5 A
